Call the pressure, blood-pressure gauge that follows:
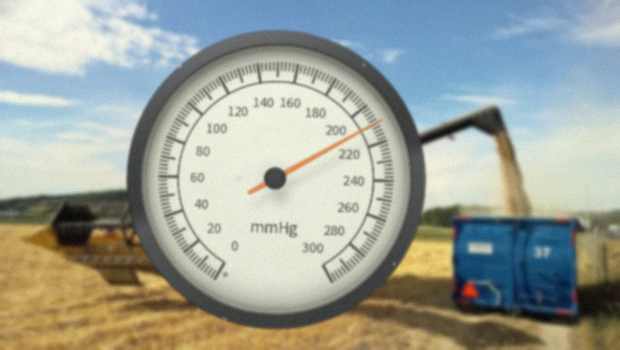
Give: 210 mmHg
